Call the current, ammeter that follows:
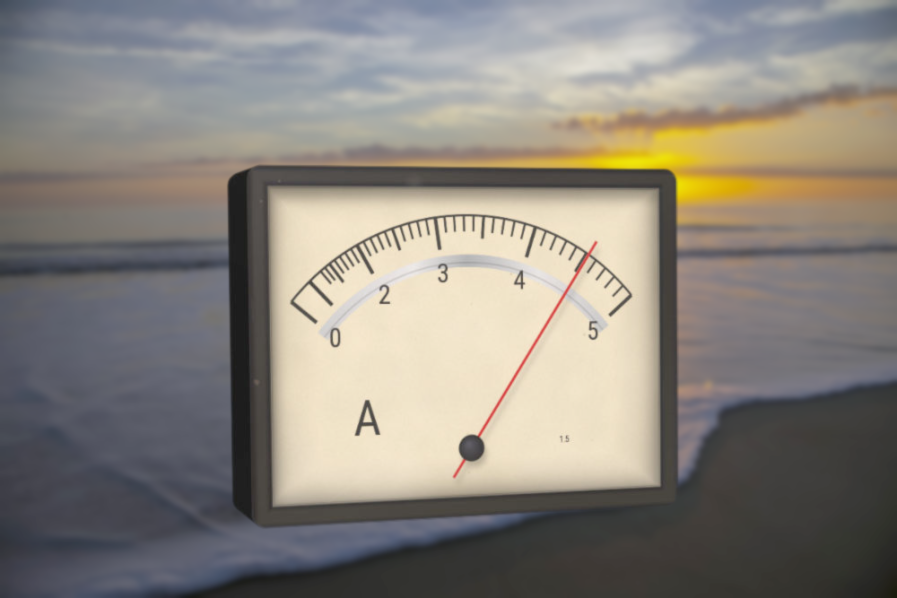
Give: 4.5 A
